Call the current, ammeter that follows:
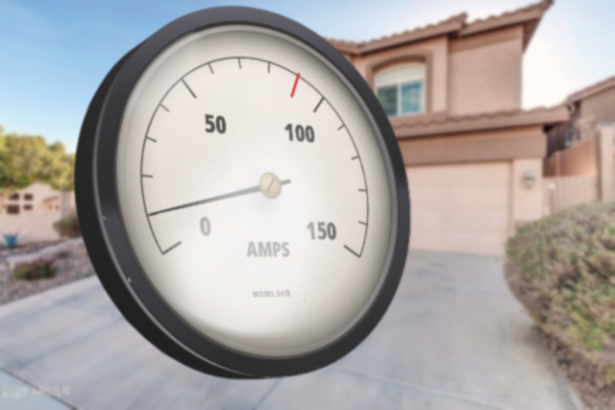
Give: 10 A
